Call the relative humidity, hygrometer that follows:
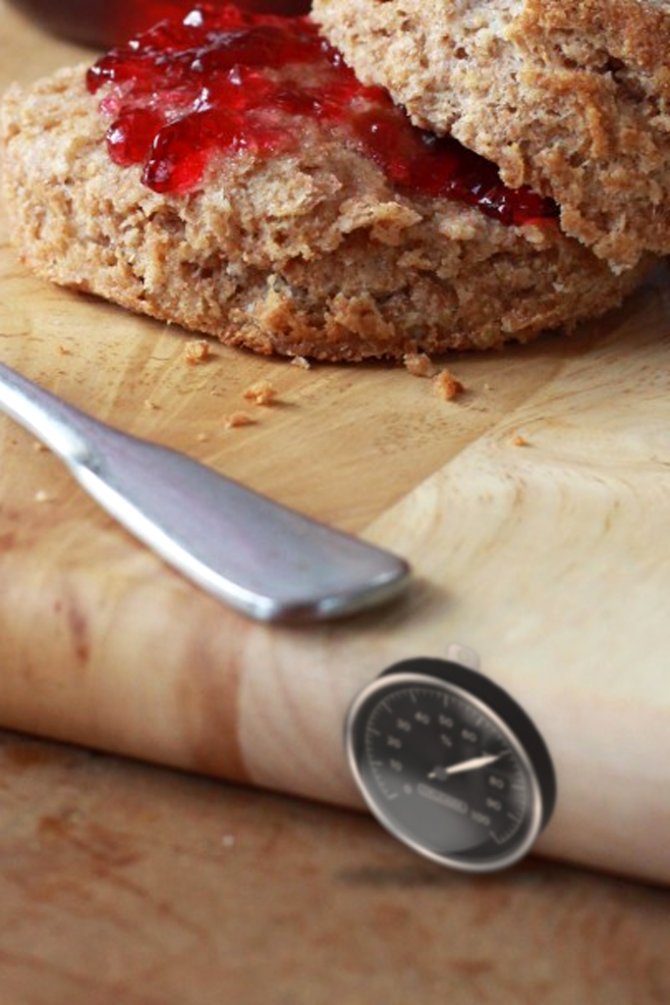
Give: 70 %
